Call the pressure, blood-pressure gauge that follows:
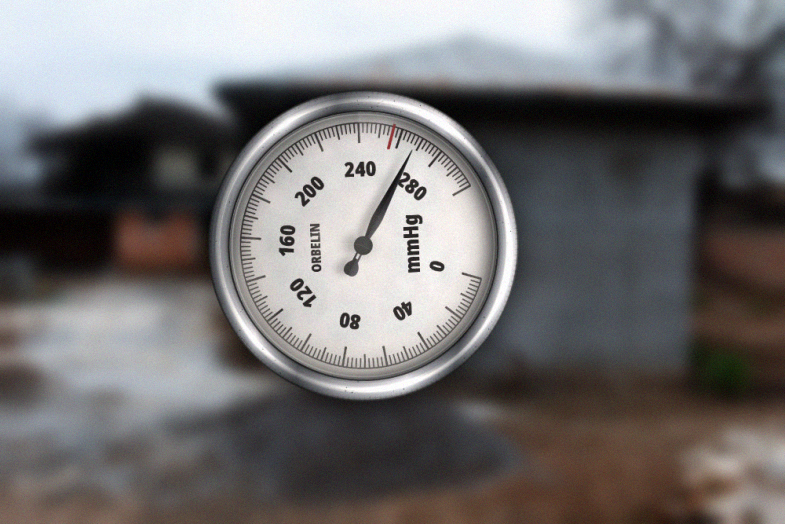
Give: 268 mmHg
